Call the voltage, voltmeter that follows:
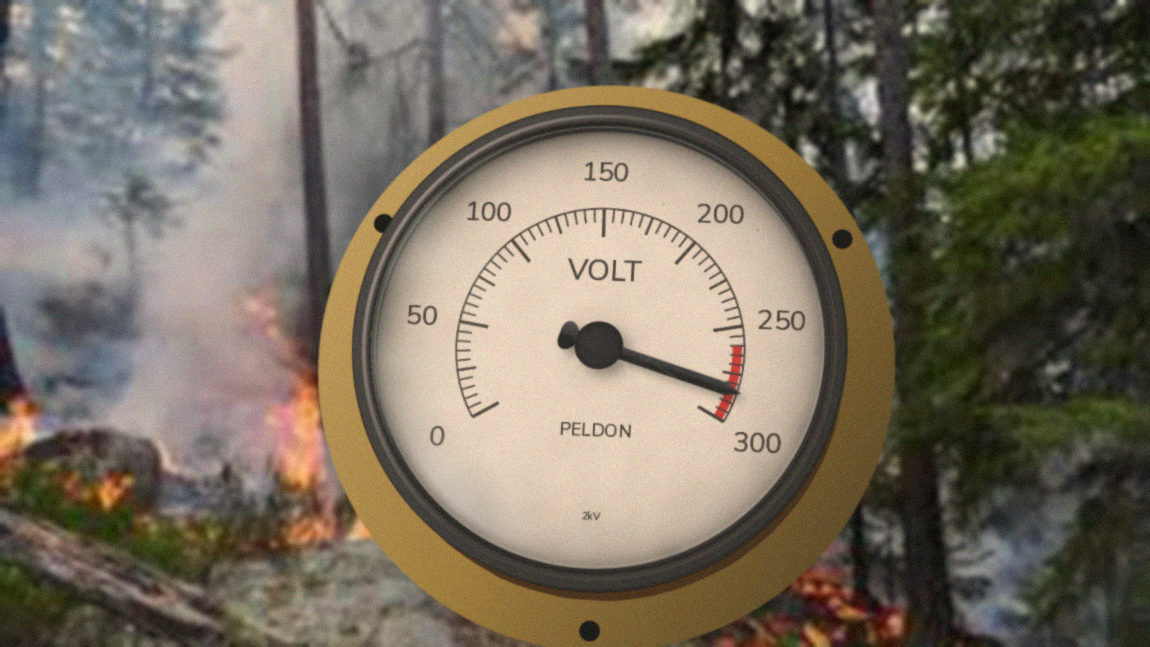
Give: 285 V
